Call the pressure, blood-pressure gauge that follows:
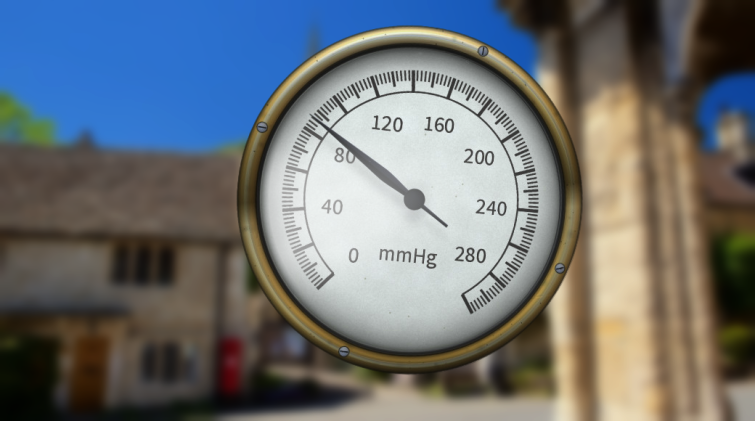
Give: 86 mmHg
